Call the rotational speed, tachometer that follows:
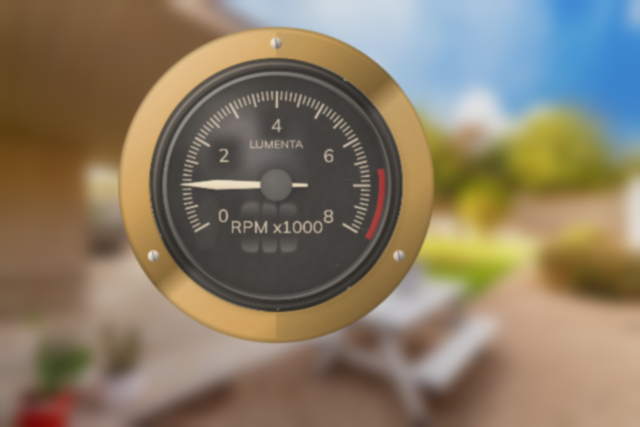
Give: 1000 rpm
